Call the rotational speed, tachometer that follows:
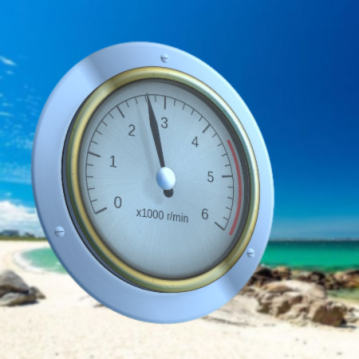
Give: 2600 rpm
